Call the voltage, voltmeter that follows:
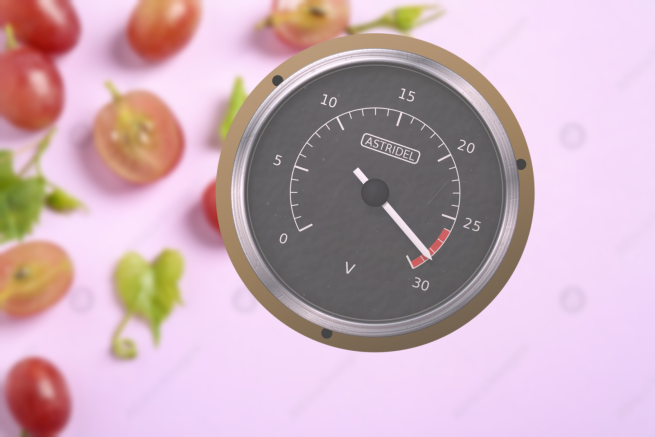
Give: 28.5 V
